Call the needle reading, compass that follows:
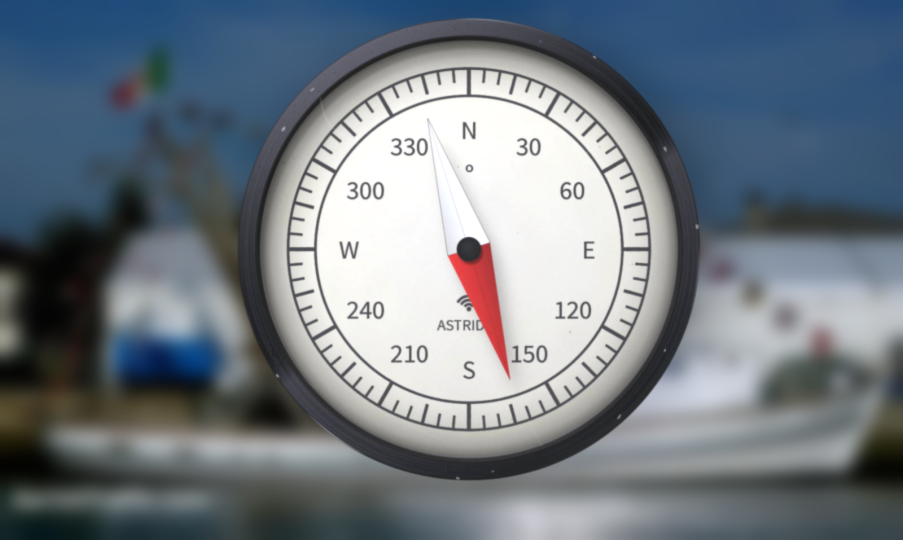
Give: 162.5 °
